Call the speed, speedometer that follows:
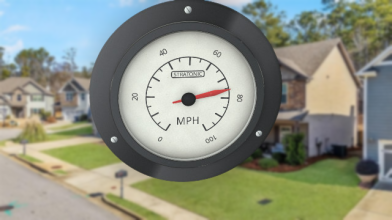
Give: 75 mph
